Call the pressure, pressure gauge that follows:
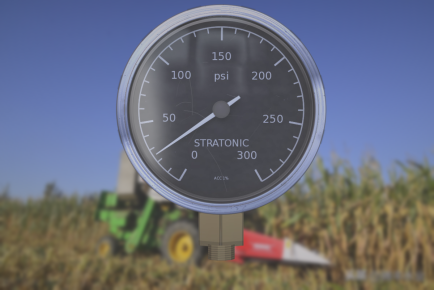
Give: 25 psi
